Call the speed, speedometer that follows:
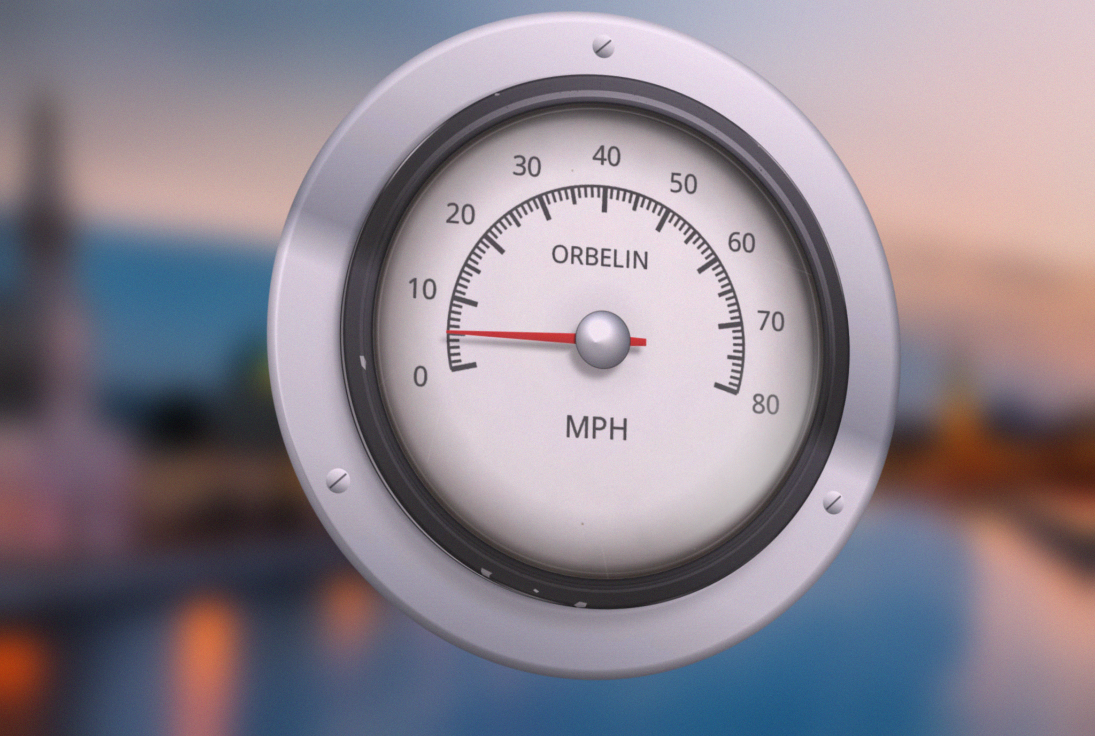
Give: 5 mph
